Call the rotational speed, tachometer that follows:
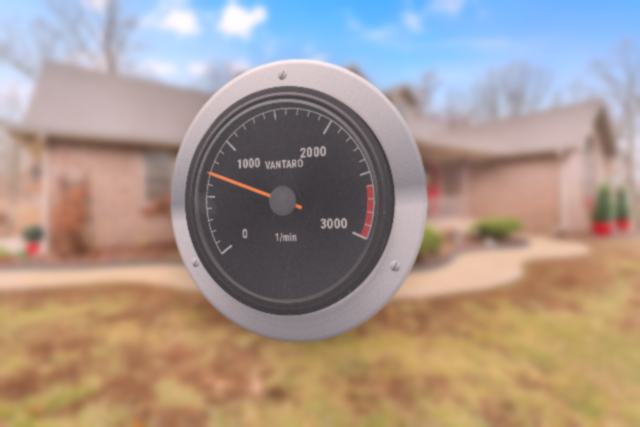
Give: 700 rpm
